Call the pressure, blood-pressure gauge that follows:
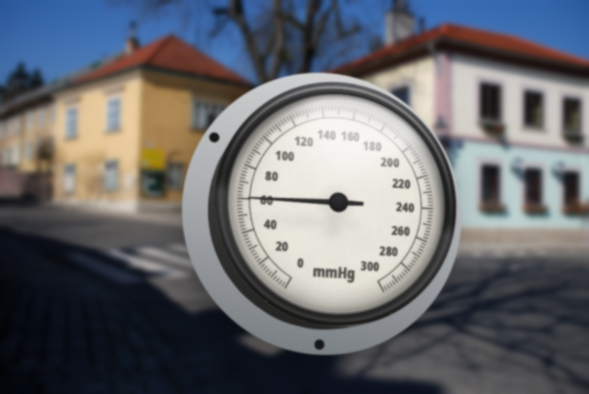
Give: 60 mmHg
